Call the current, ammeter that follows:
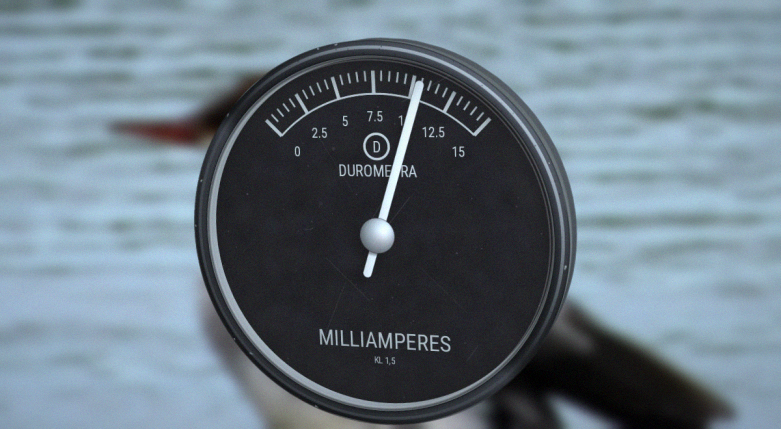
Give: 10.5 mA
